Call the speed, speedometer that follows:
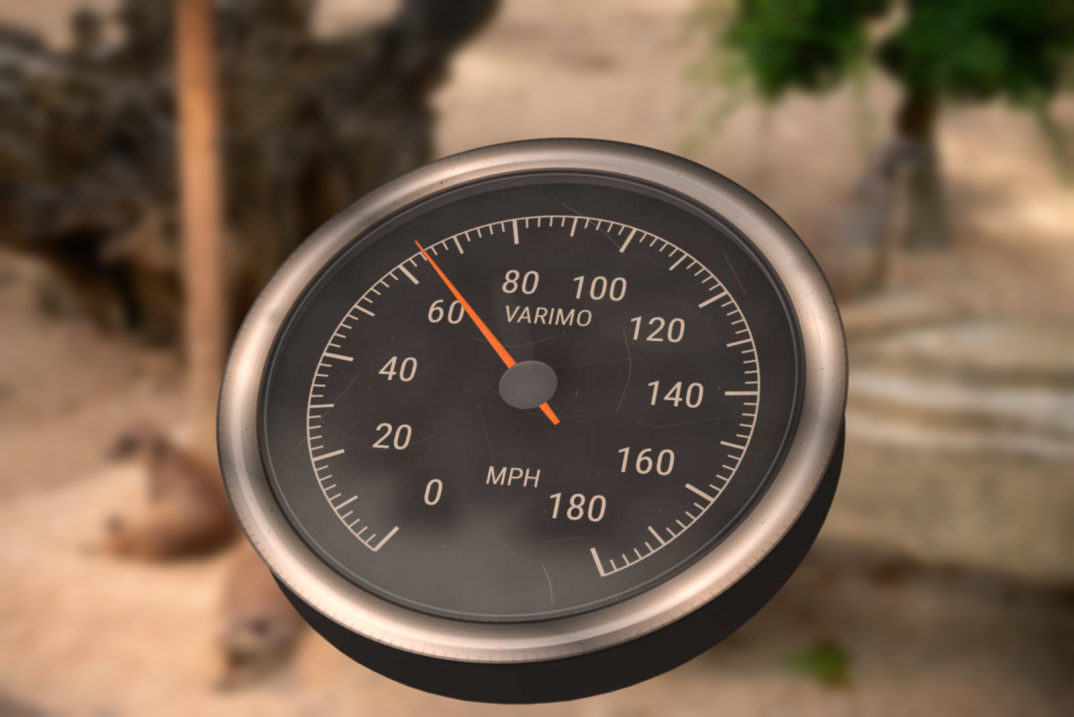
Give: 64 mph
